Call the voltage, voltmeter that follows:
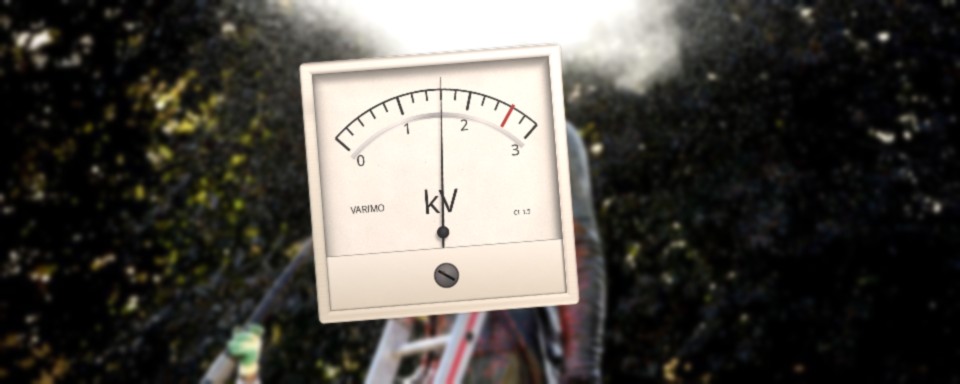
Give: 1.6 kV
